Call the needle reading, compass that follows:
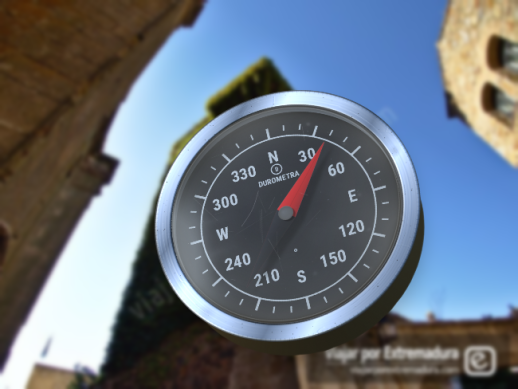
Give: 40 °
